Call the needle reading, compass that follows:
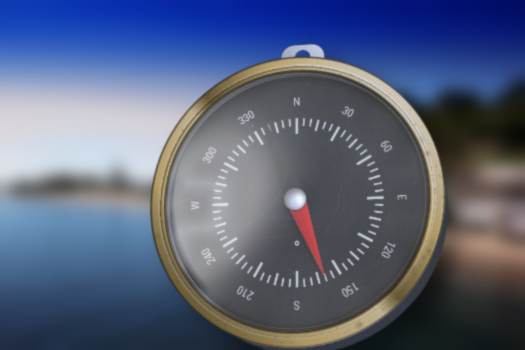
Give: 160 °
